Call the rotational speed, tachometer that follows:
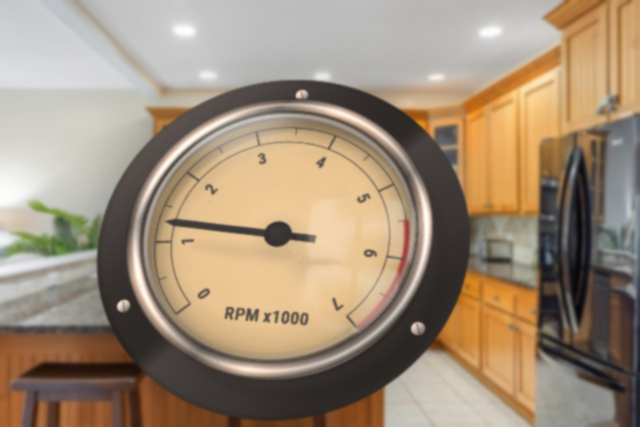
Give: 1250 rpm
